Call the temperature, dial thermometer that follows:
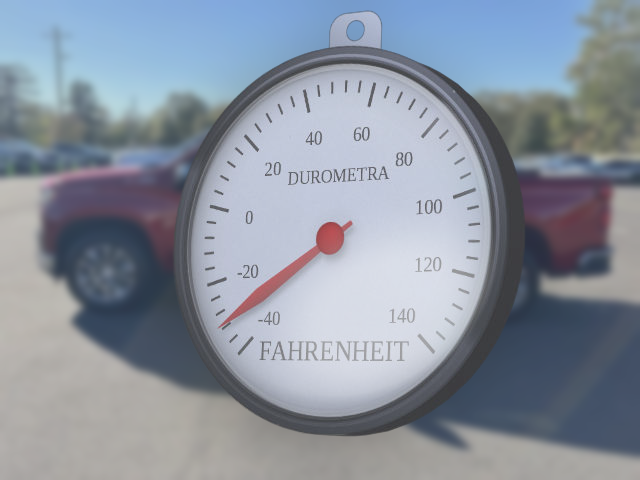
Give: -32 °F
